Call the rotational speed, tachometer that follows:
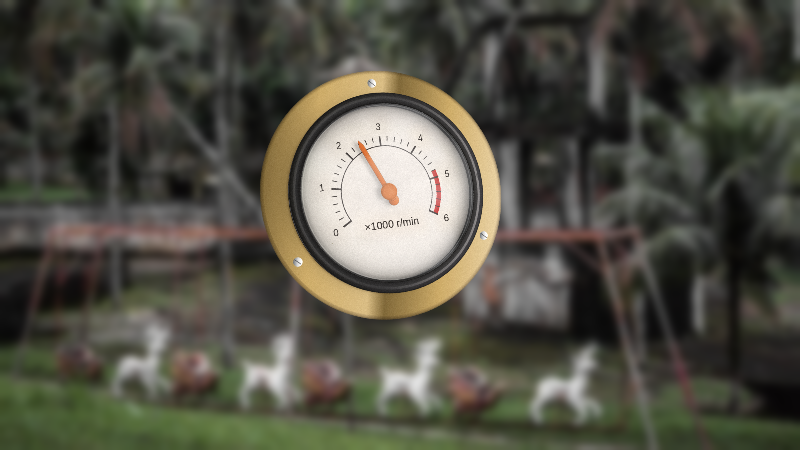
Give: 2400 rpm
